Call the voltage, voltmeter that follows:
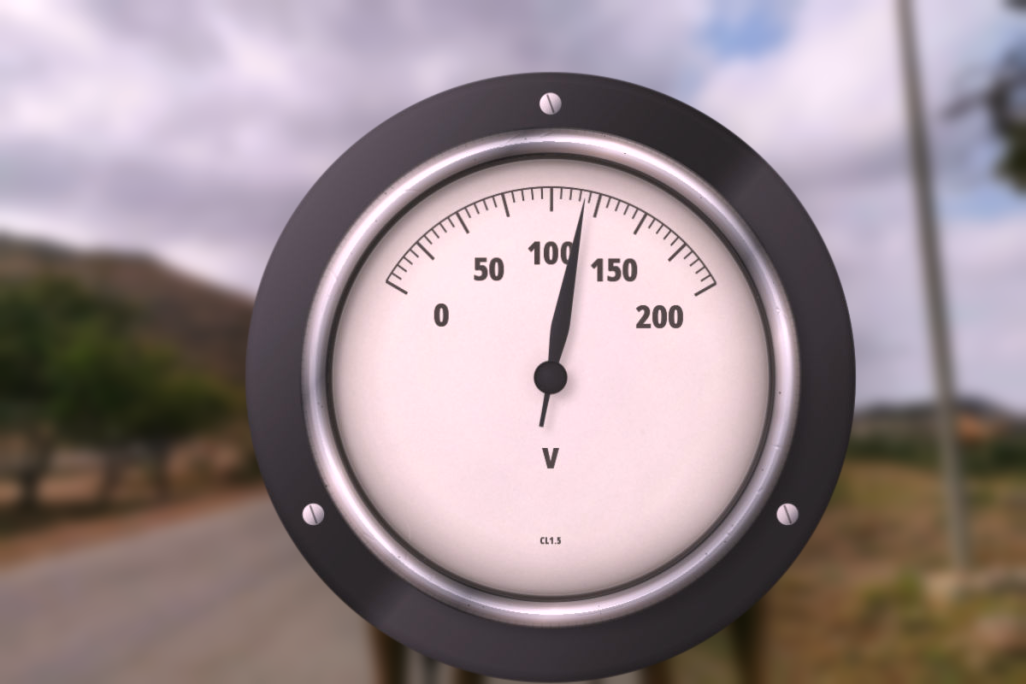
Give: 117.5 V
